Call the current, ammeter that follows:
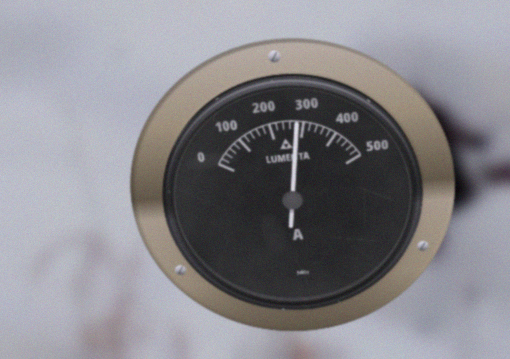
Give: 280 A
